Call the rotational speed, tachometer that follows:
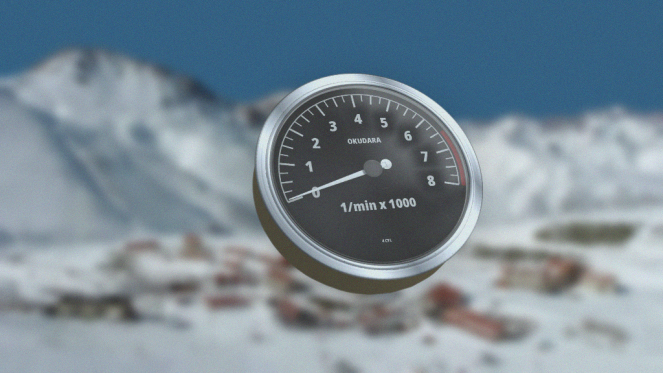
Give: 0 rpm
